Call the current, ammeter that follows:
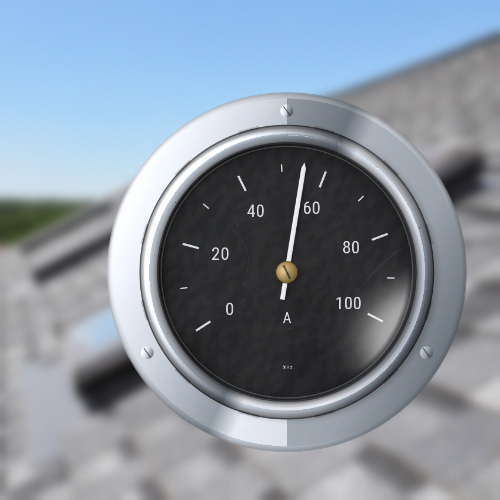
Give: 55 A
